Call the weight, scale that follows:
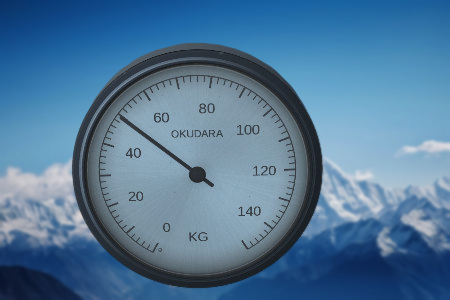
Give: 50 kg
